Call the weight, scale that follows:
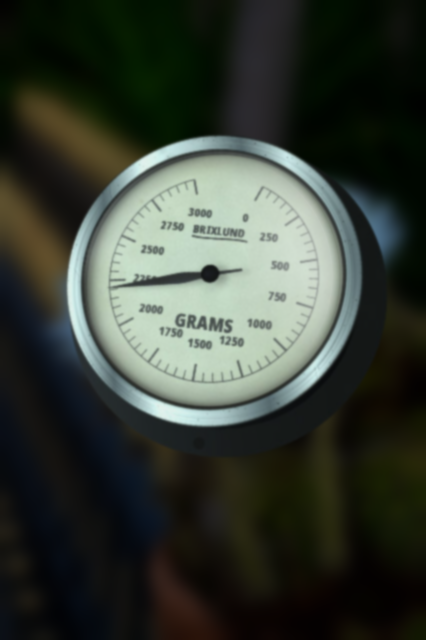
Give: 2200 g
